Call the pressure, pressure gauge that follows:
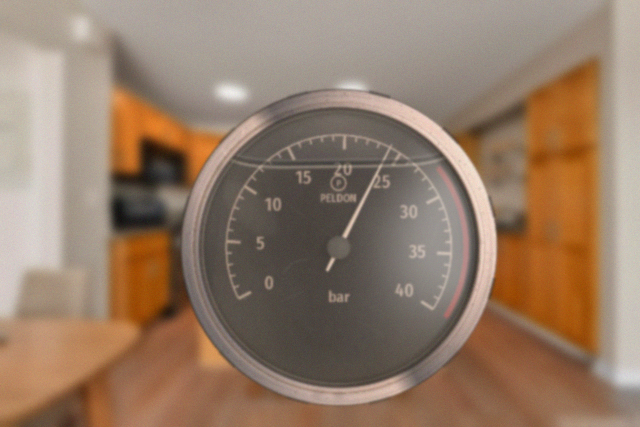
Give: 24 bar
